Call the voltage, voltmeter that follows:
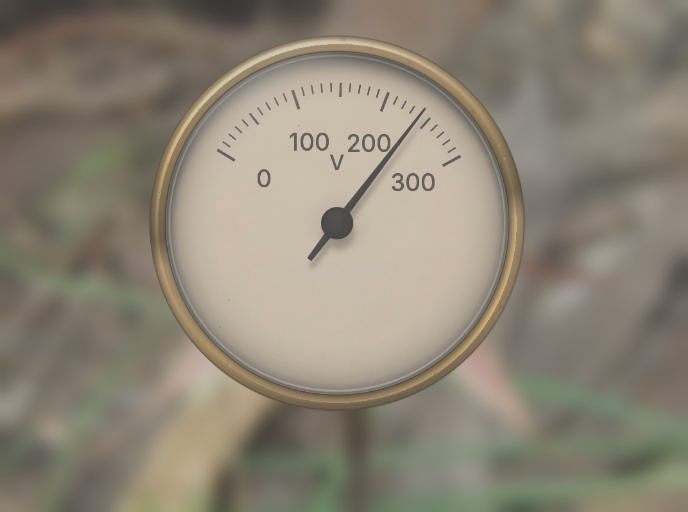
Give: 240 V
